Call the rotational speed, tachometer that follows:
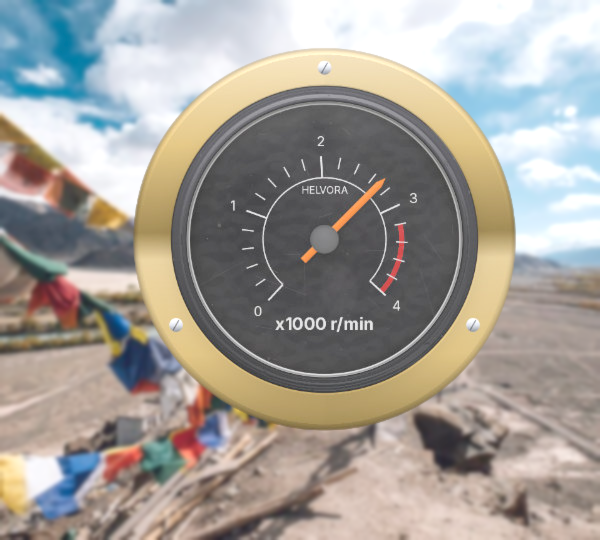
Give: 2700 rpm
